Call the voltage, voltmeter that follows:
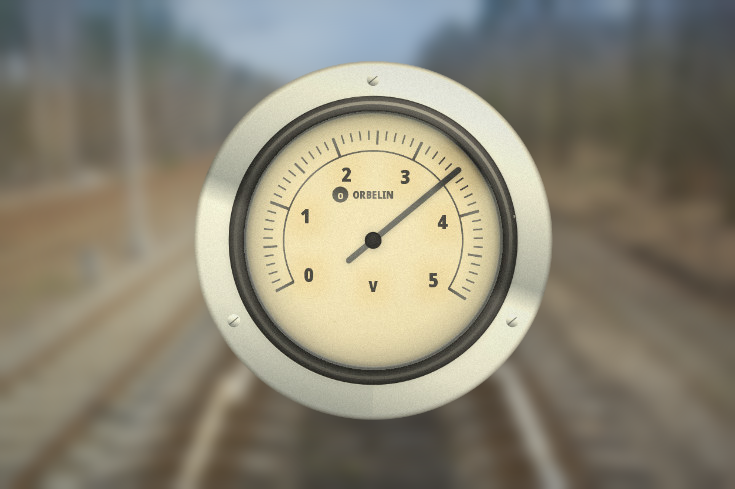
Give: 3.5 V
